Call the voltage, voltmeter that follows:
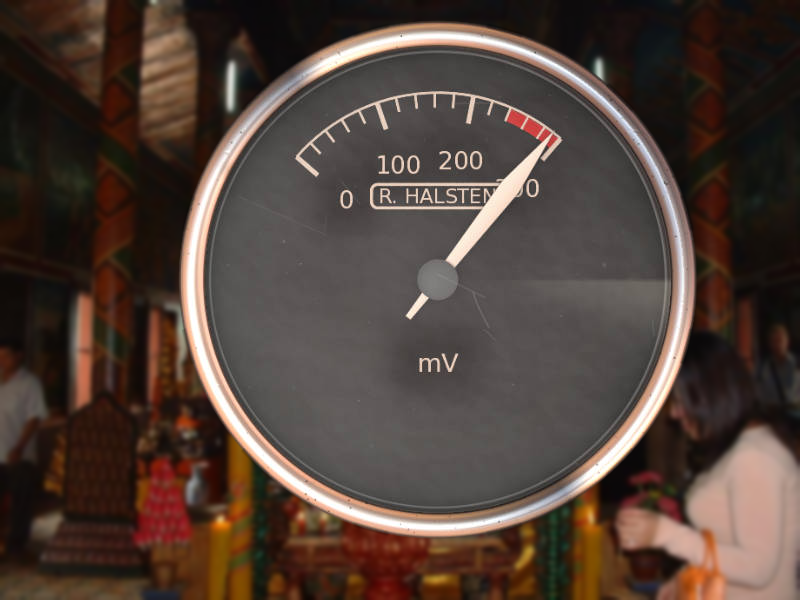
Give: 290 mV
